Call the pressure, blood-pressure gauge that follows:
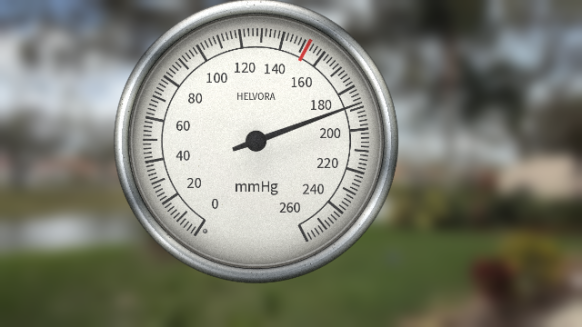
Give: 188 mmHg
